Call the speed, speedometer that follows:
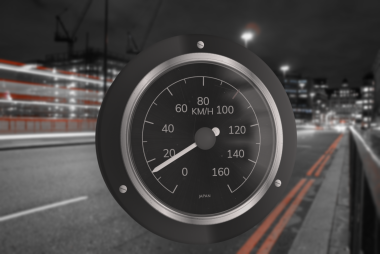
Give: 15 km/h
